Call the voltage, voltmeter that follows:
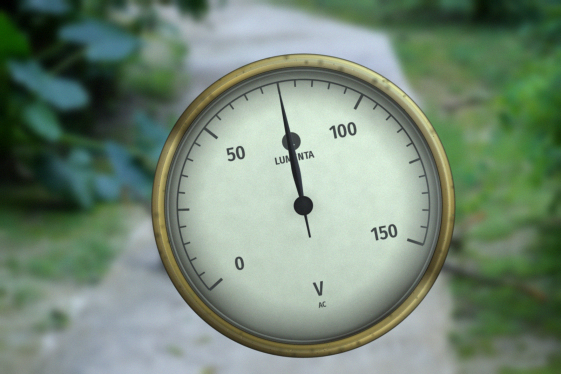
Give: 75 V
